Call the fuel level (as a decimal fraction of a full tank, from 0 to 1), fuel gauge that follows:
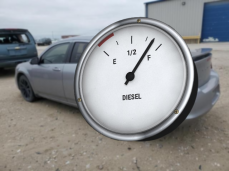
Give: 0.875
